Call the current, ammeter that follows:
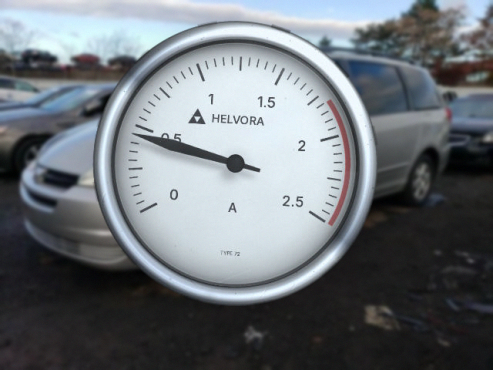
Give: 0.45 A
